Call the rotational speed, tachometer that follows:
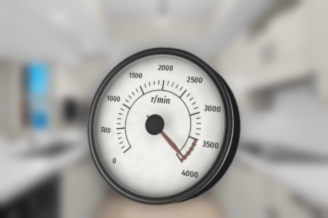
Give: 3900 rpm
